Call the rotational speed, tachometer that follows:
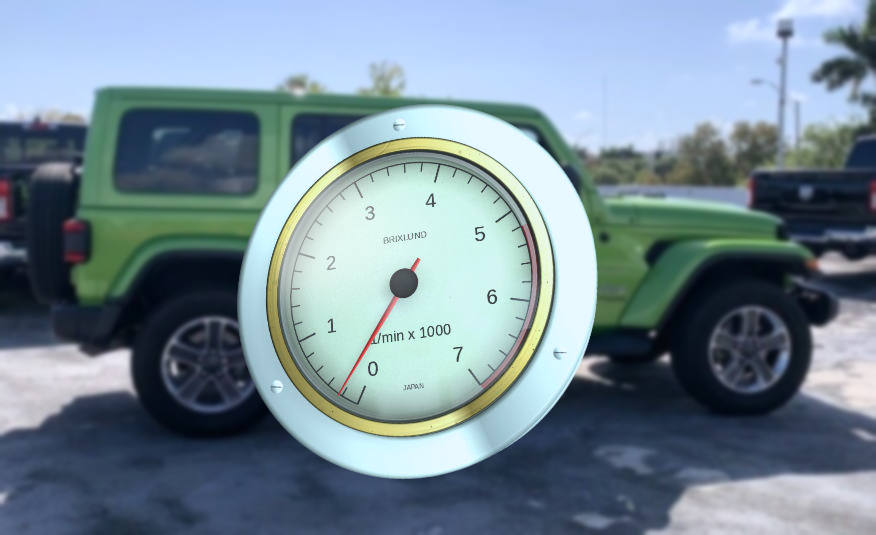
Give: 200 rpm
